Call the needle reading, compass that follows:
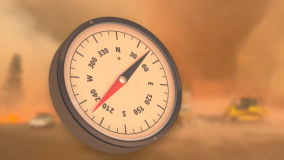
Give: 225 °
